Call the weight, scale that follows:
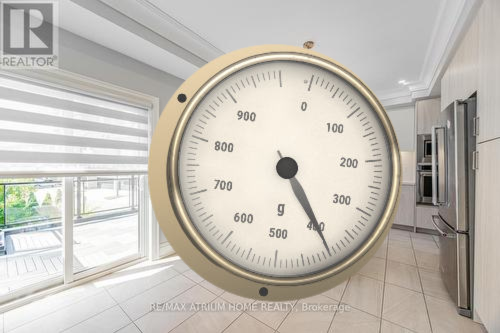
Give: 400 g
